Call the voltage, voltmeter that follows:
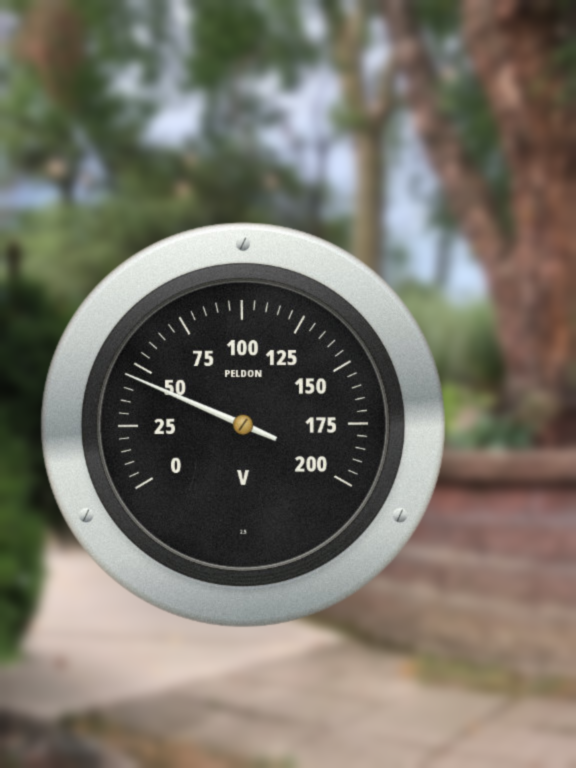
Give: 45 V
